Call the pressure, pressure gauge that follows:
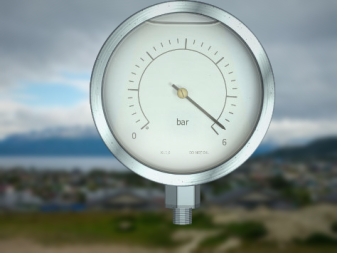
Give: 5.8 bar
